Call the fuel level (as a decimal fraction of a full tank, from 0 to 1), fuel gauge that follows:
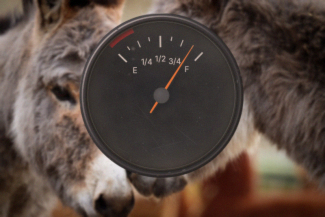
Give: 0.875
